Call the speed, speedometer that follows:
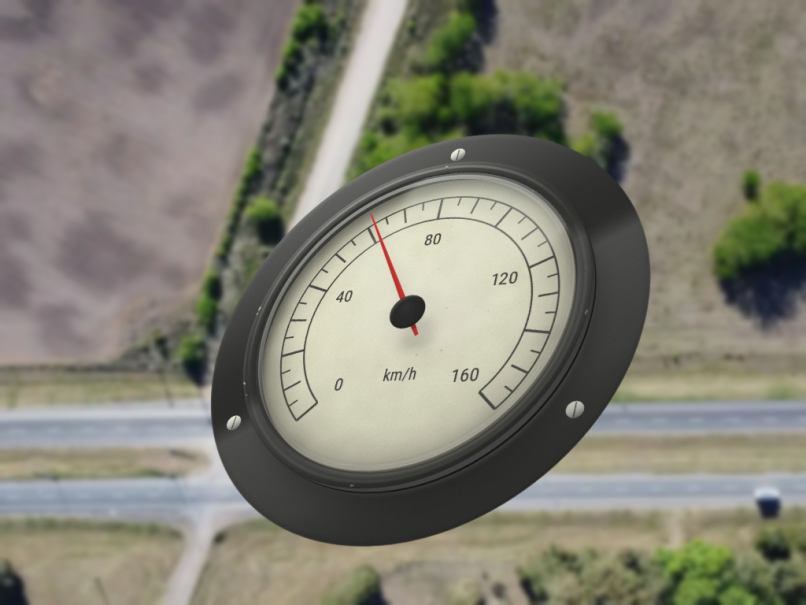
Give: 62.5 km/h
